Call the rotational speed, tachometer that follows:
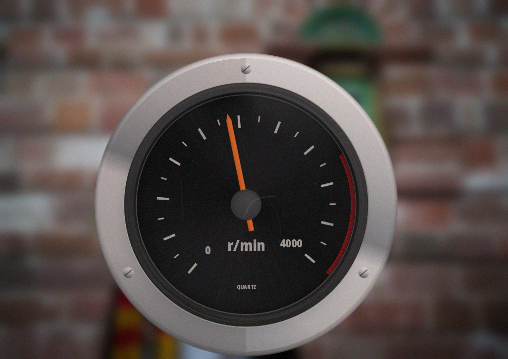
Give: 1900 rpm
